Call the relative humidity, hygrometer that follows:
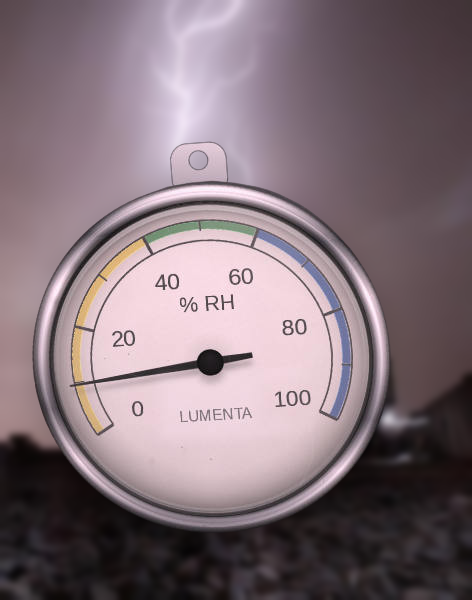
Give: 10 %
